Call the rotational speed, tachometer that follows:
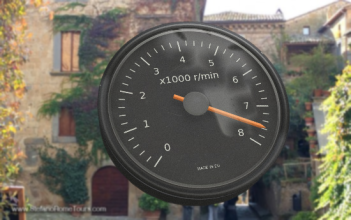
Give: 7600 rpm
